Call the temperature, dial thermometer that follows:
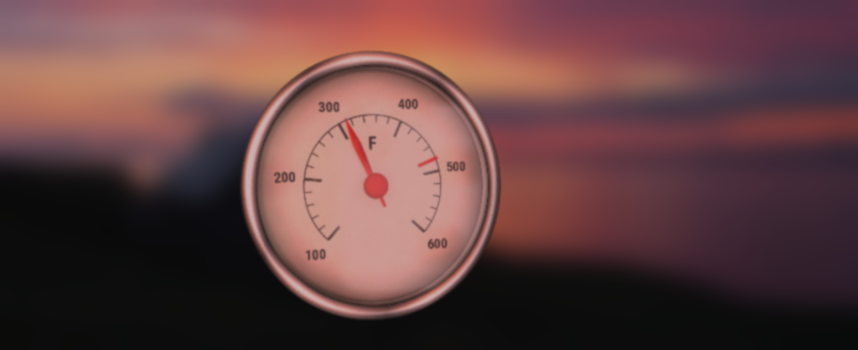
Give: 310 °F
